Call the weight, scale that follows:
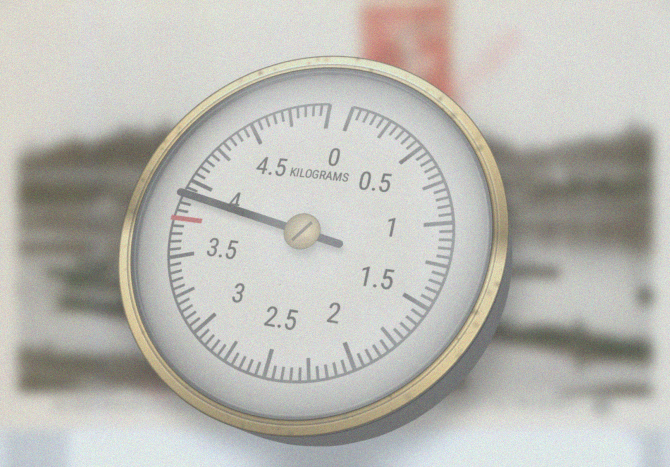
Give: 3.9 kg
